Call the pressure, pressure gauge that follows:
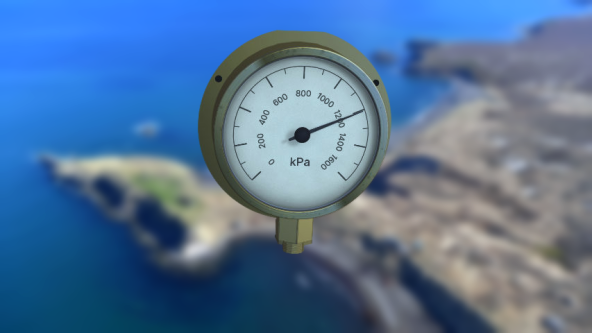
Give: 1200 kPa
